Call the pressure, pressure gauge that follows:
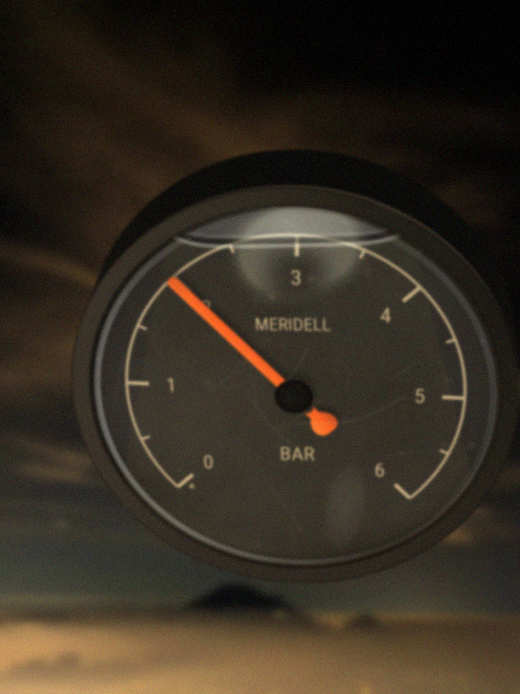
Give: 2 bar
